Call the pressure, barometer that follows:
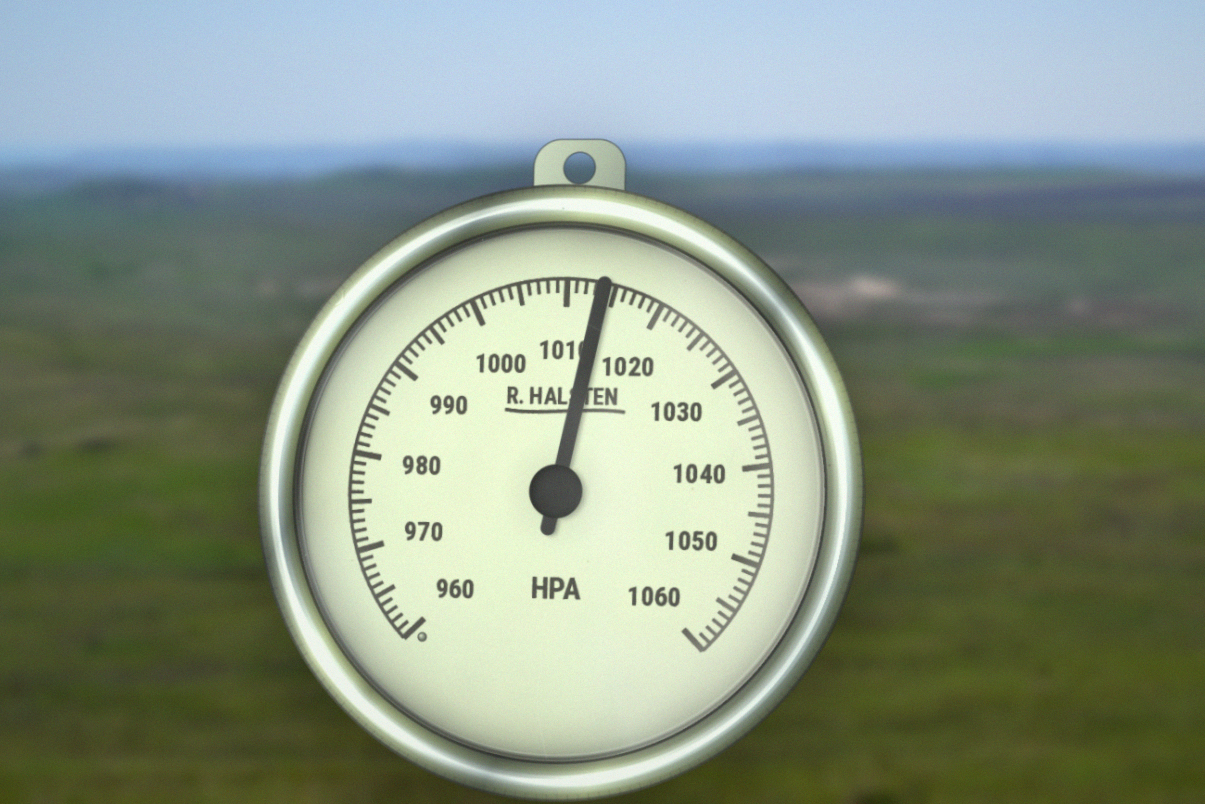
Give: 1014 hPa
